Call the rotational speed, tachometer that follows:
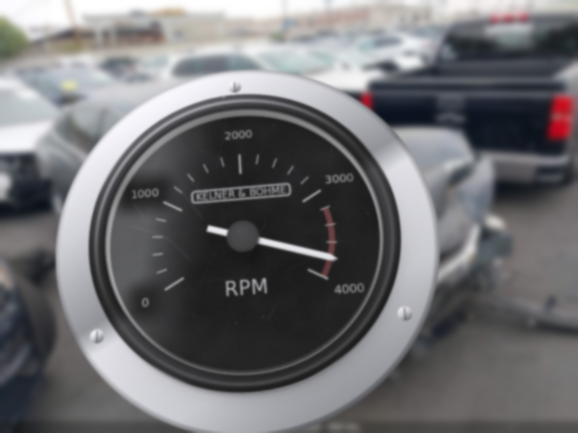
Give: 3800 rpm
